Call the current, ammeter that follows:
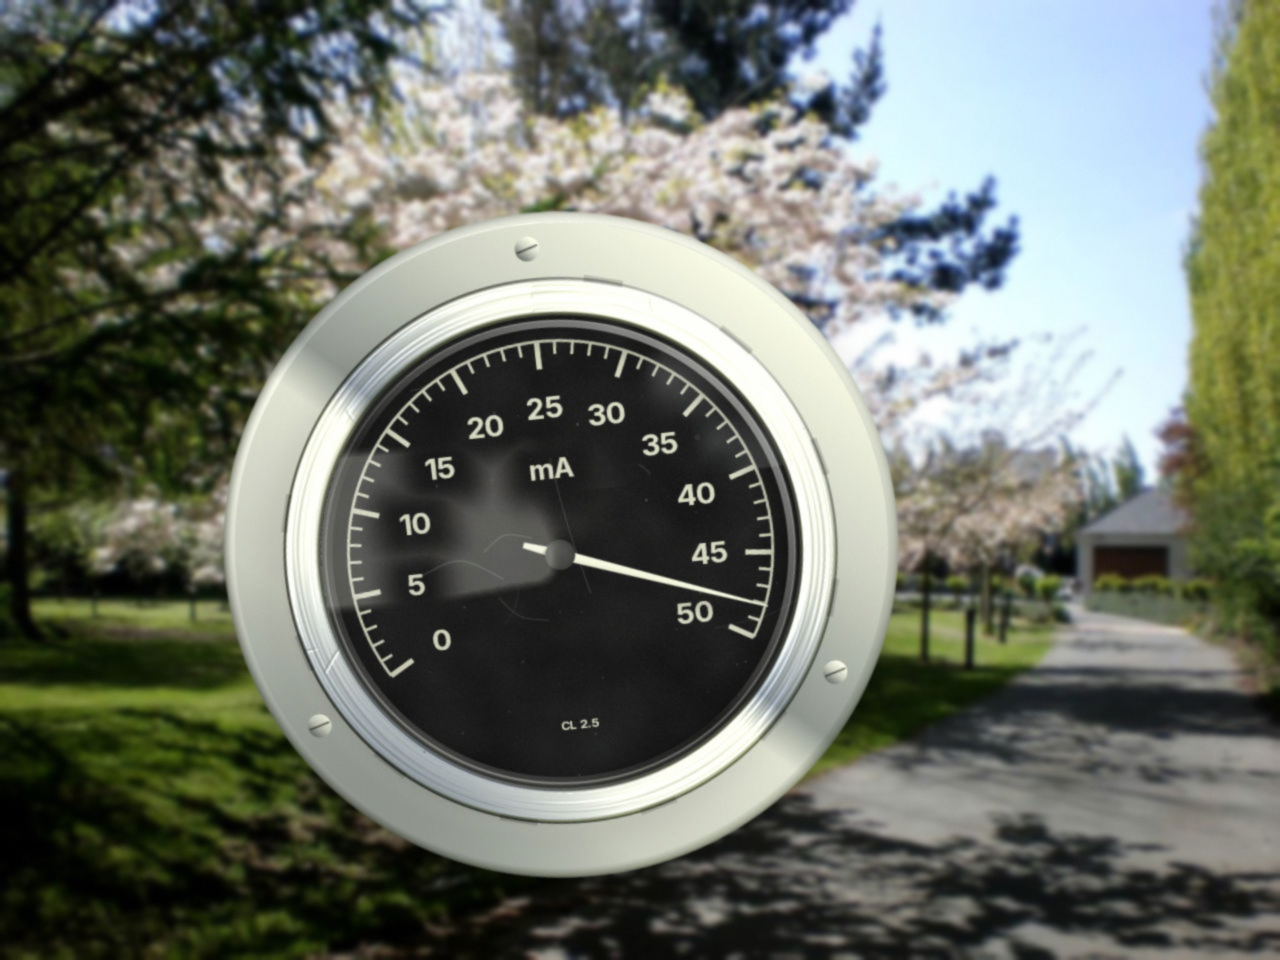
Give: 48 mA
